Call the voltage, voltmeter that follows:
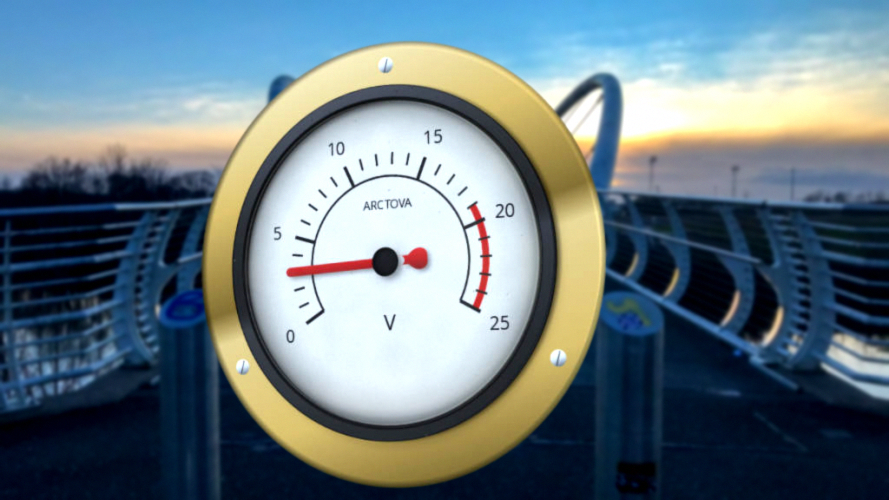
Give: 3 V
